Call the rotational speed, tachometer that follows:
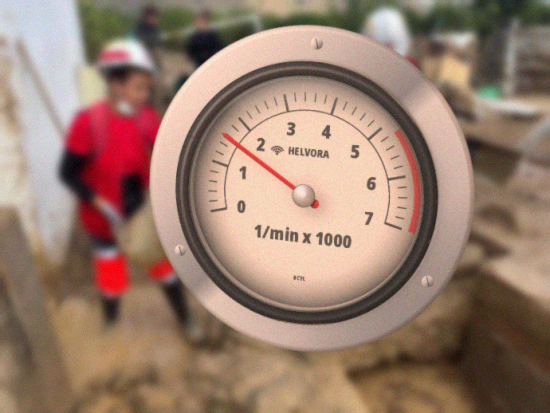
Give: 1600 rpm
